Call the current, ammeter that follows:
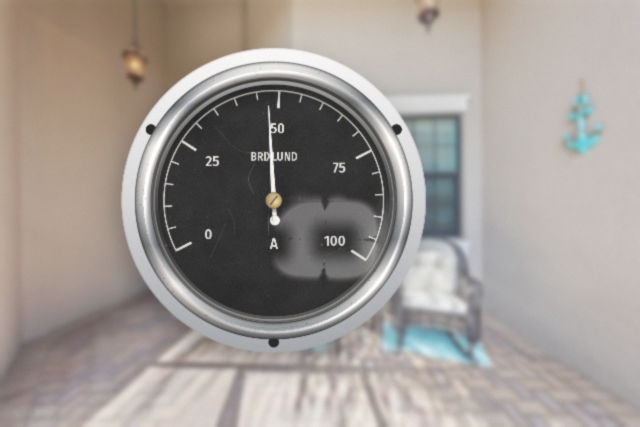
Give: 47.5 A
